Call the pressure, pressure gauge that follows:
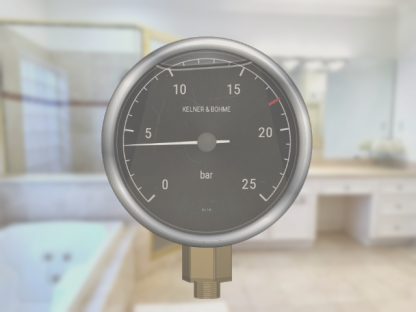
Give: 4 bar
